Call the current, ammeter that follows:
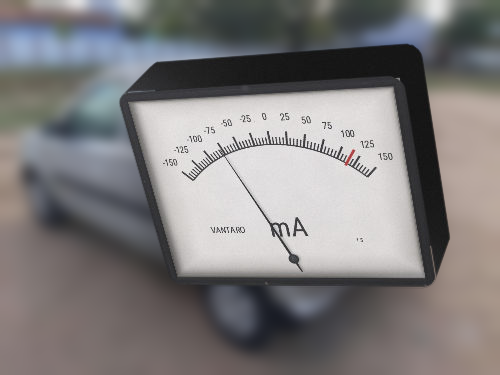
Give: -75 mA
